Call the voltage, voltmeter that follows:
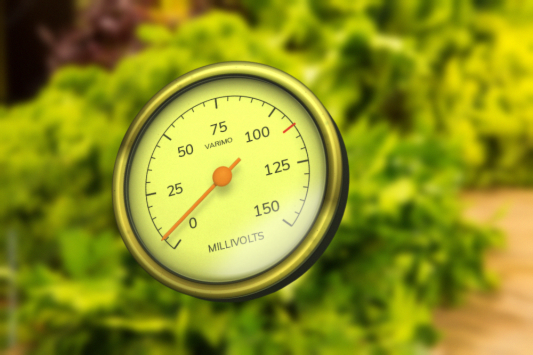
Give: 5 mV
